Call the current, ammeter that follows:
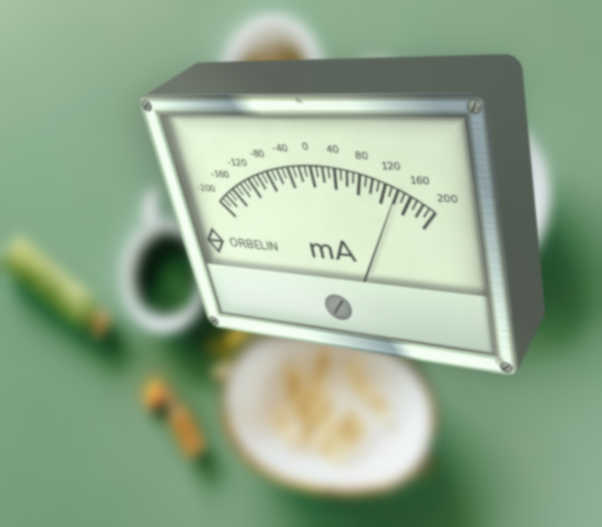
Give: 140 mA
